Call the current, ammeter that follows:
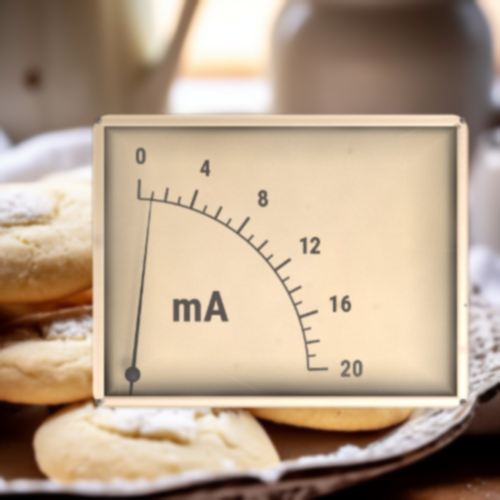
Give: 1 mA
